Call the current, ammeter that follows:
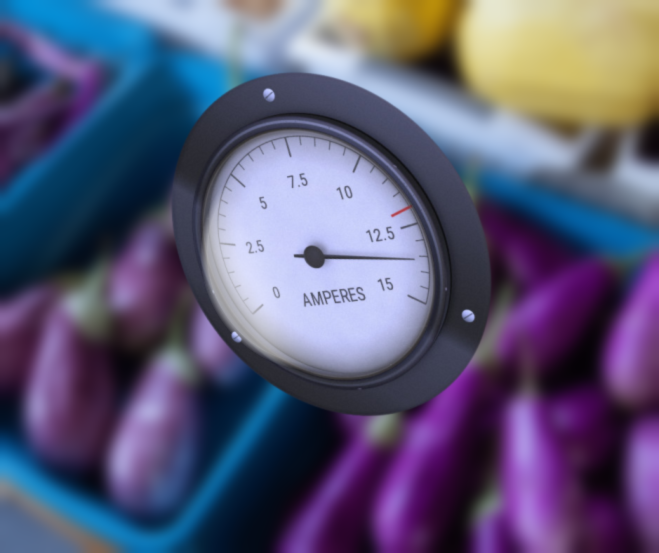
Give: 13.5 A
